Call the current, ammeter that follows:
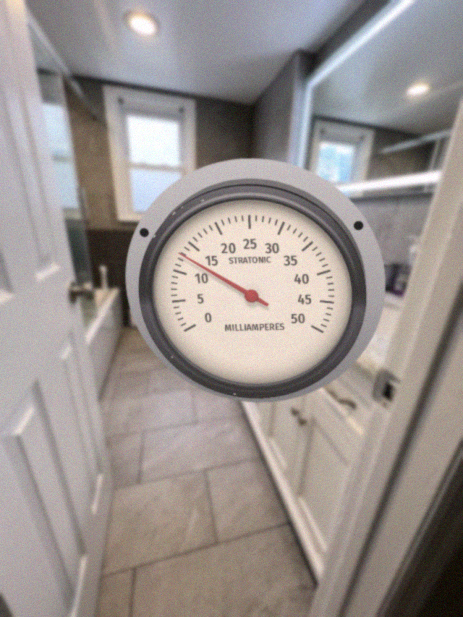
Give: 13 mA
